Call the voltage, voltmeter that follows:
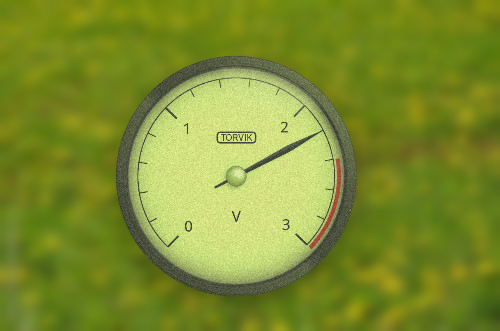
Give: 2.2 V
